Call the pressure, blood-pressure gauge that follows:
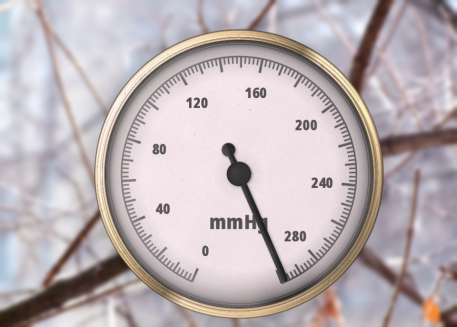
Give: 298 mmHg
